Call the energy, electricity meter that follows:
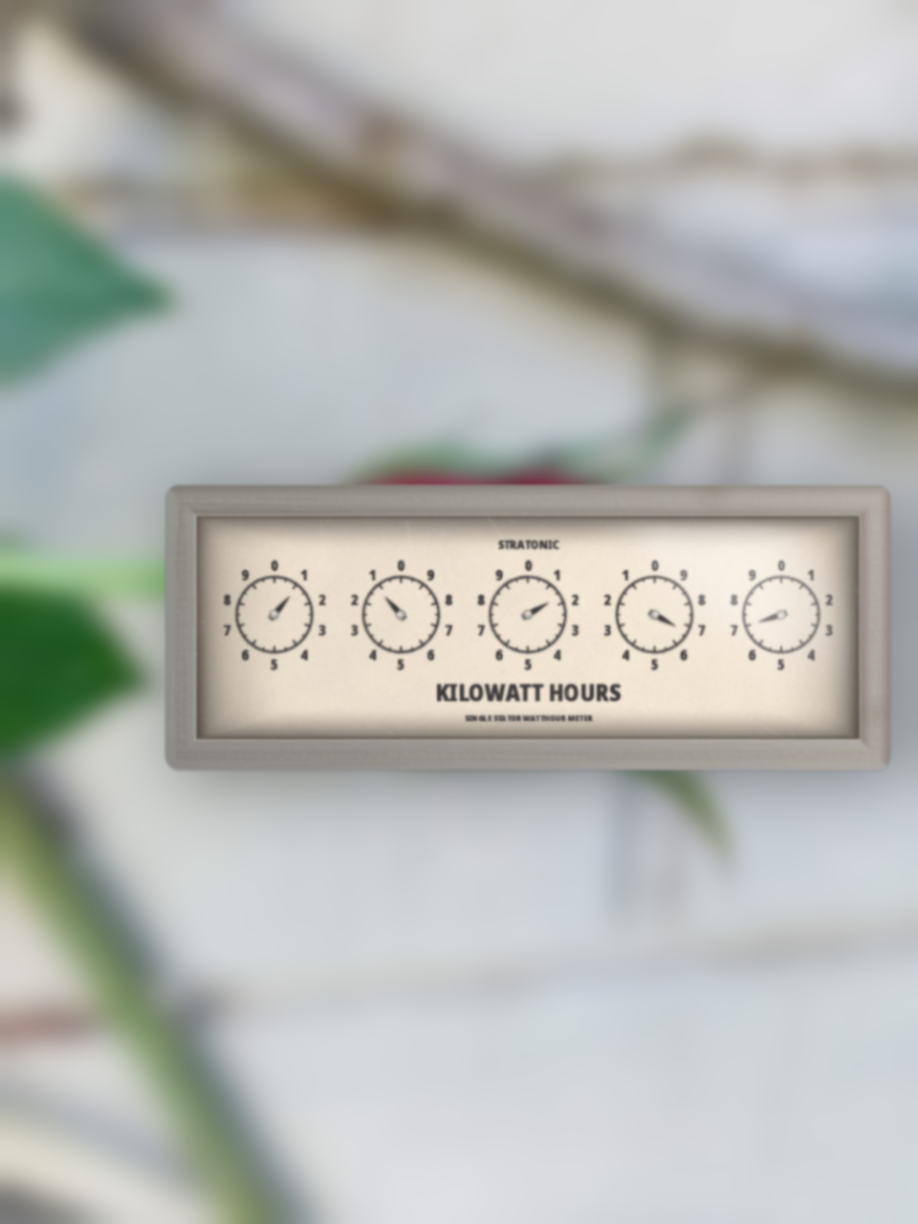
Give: 11167 kWh
